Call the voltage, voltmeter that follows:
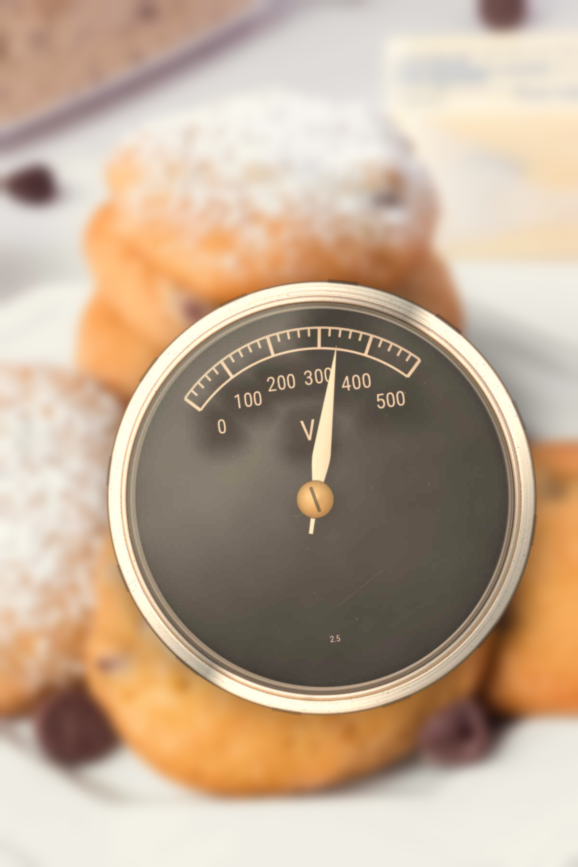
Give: 340 V
